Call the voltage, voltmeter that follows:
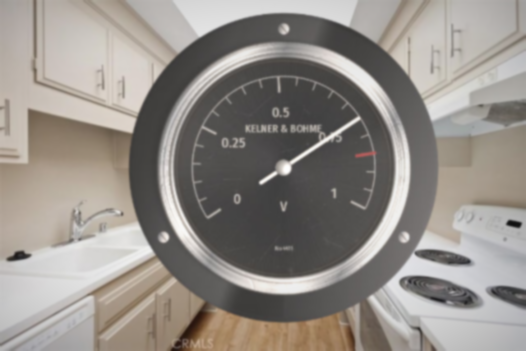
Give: 0.75 V
